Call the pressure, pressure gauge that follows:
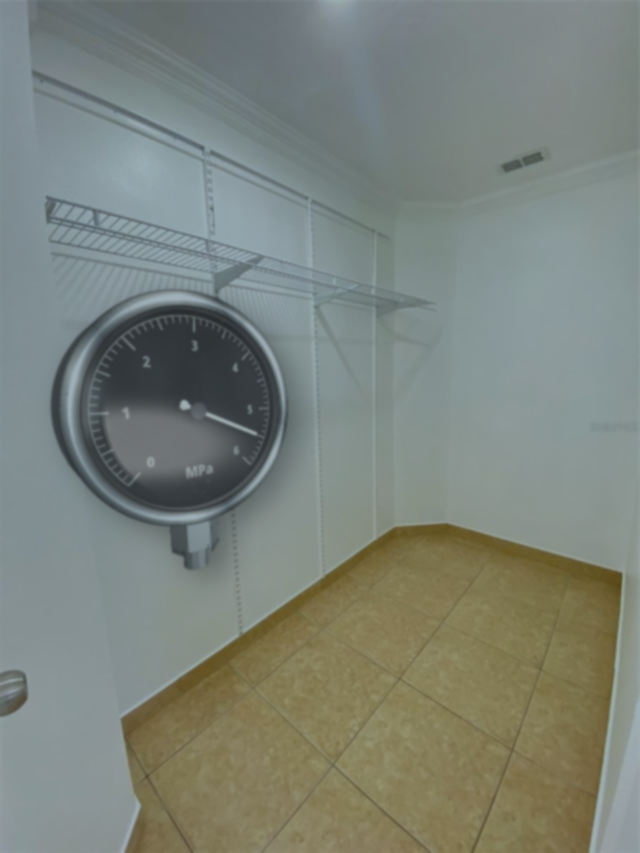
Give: 5.5 MPa
